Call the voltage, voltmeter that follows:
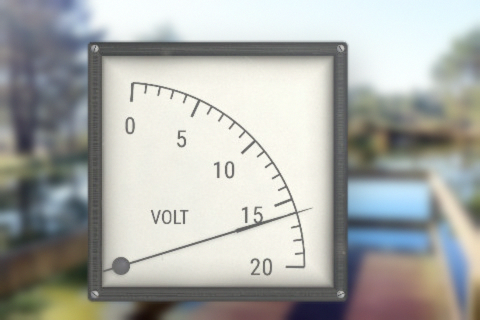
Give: 16 V
